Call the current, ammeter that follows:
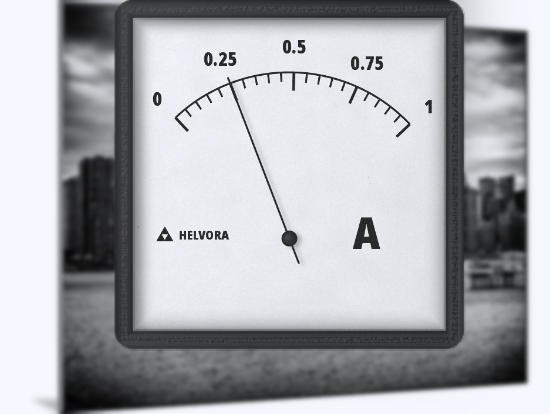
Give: 0.25 A
